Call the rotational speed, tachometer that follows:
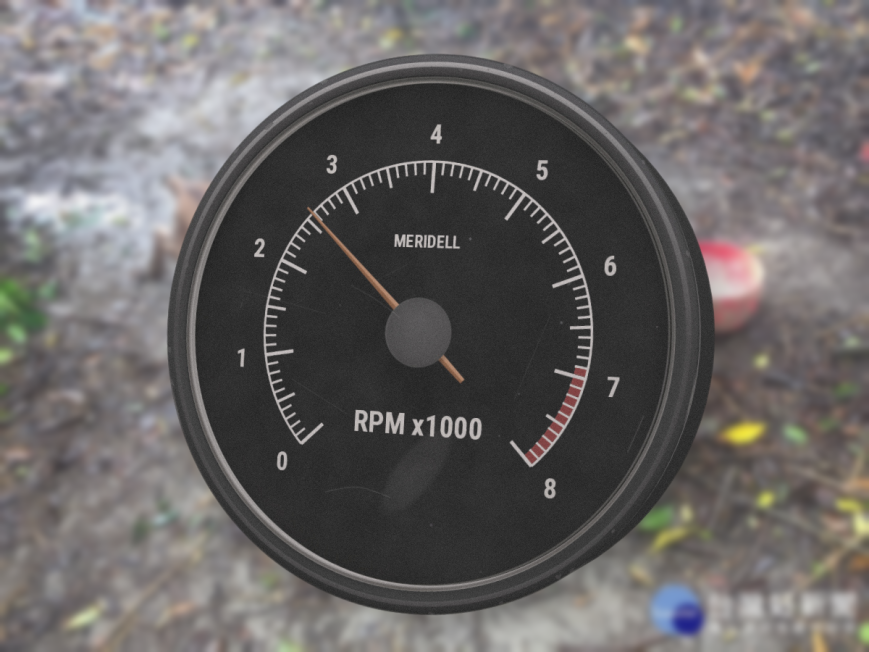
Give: 2600 rpm
